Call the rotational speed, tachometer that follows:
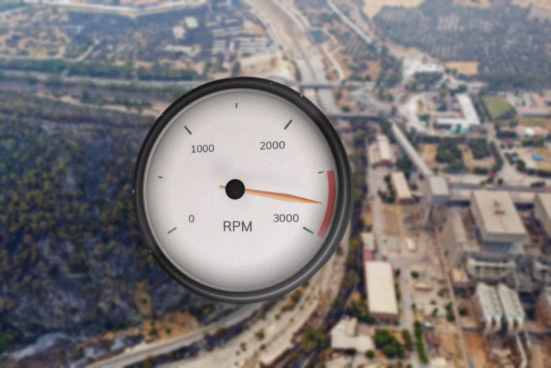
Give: 2750 rpm
